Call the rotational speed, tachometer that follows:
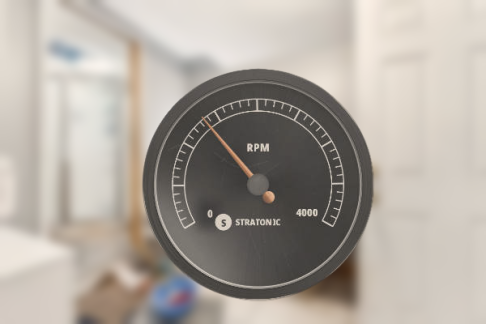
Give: 1350 rpm
